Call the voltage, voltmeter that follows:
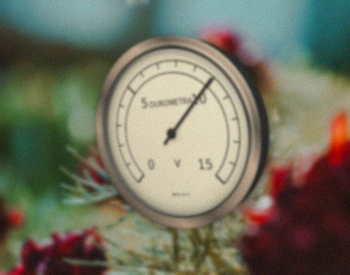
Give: 10 V
